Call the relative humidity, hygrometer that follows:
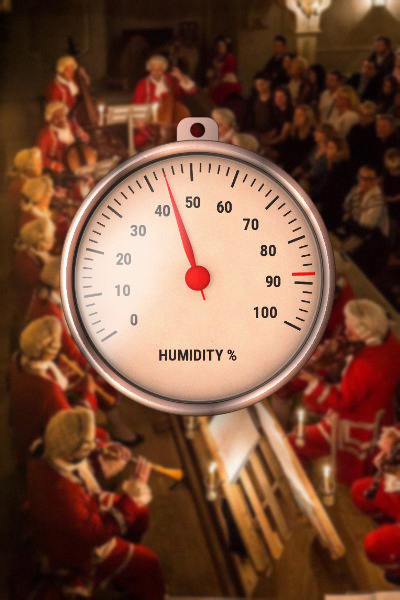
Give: 44 %
